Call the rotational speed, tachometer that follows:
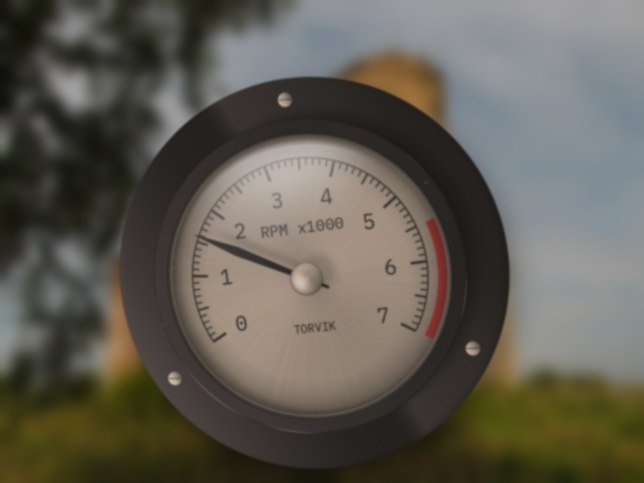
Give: 1600 rpm
